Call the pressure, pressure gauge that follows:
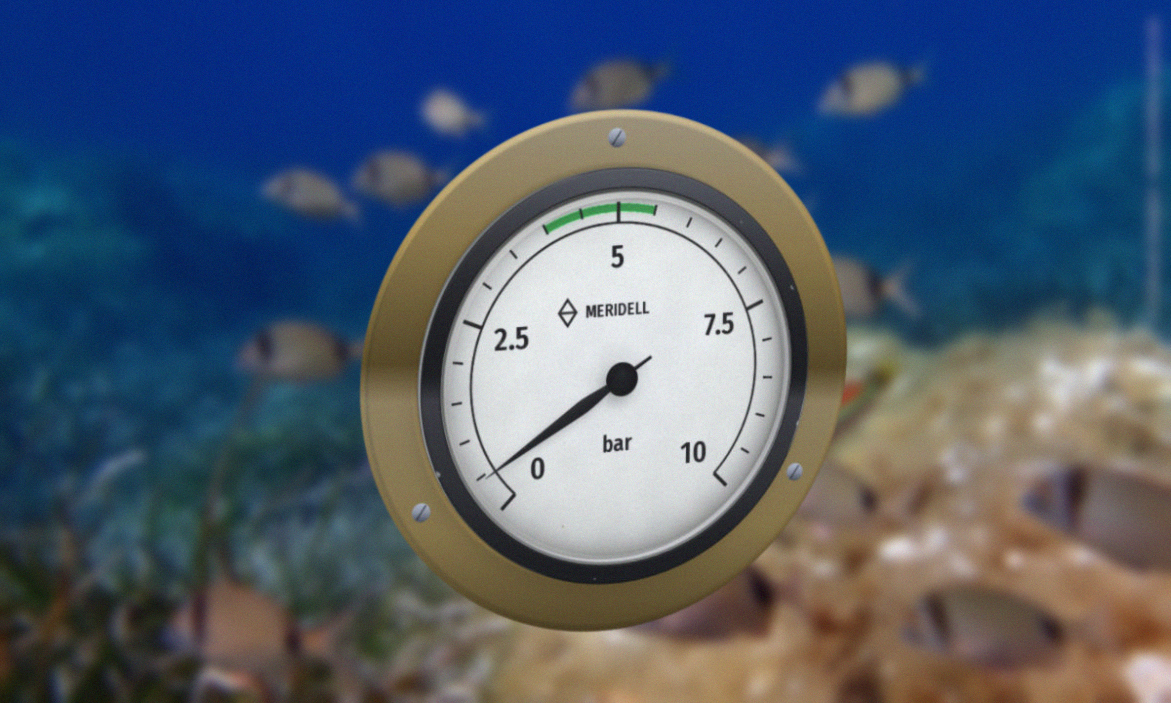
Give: 0.5 bar
